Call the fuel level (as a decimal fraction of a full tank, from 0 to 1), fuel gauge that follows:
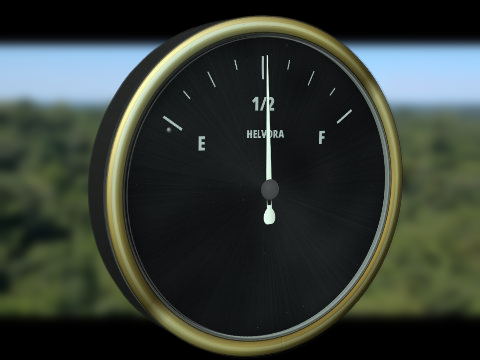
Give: 0.5
